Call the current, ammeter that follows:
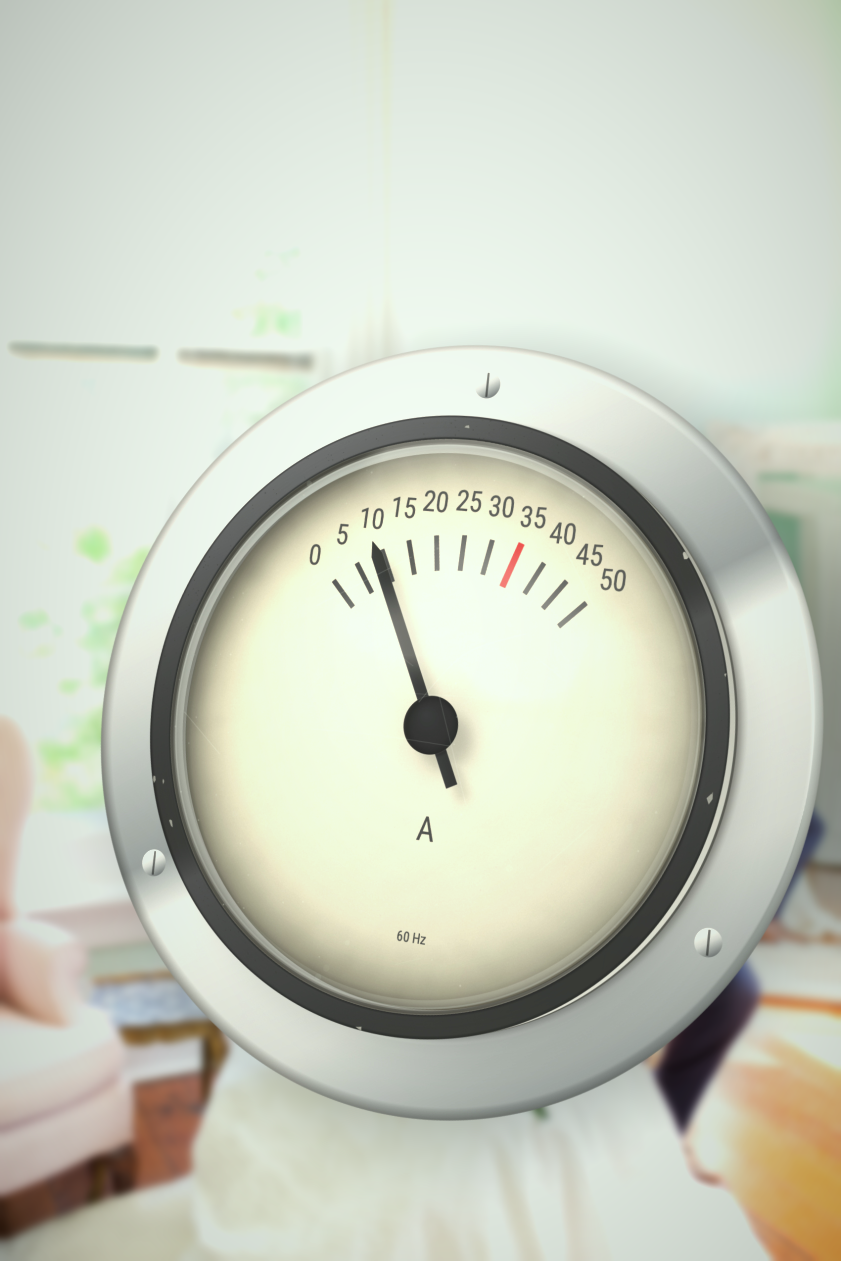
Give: 10 A
